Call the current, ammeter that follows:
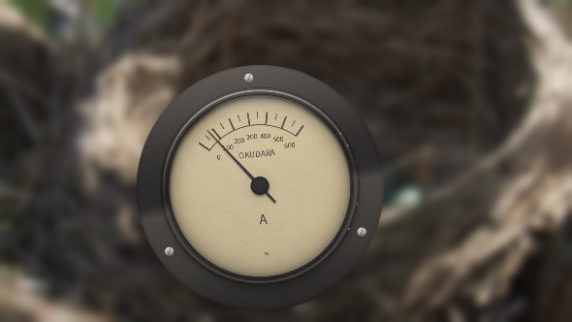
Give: 75 A
